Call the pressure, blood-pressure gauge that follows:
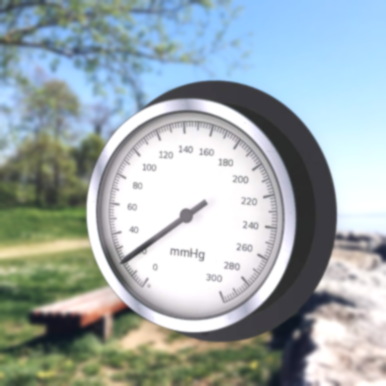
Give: 20 mmHg
